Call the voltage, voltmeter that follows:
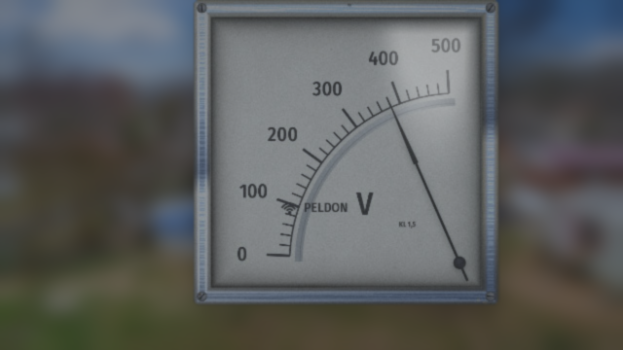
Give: 380 V
